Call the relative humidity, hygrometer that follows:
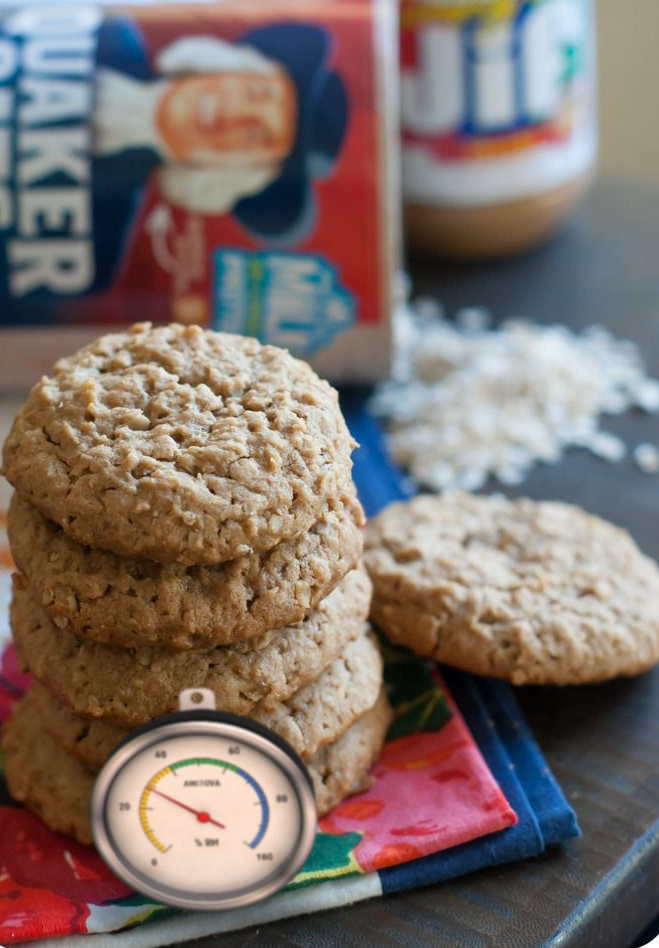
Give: 30 %
